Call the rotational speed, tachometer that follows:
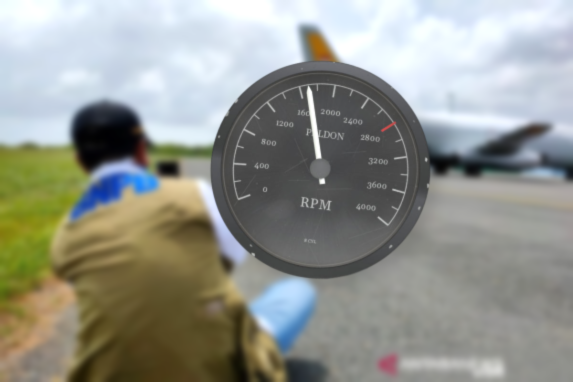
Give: 1700 rpm
